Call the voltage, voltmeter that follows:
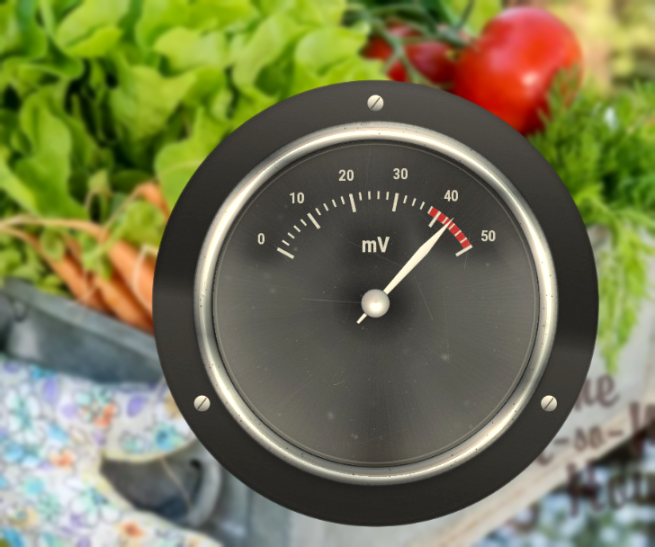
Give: 43 mV
